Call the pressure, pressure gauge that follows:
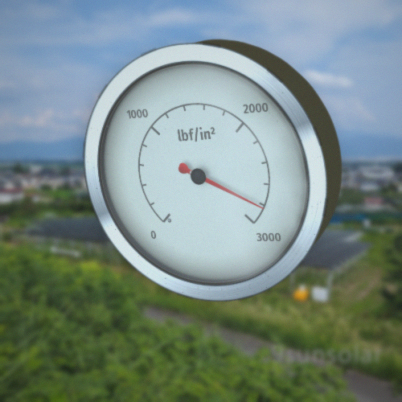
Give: 2800 psi
